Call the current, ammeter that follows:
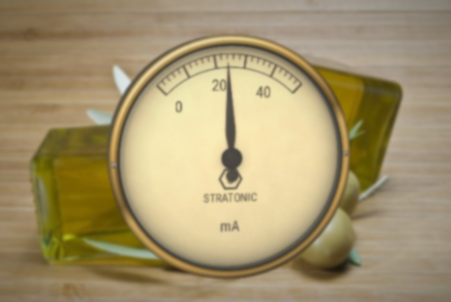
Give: 24 mA
